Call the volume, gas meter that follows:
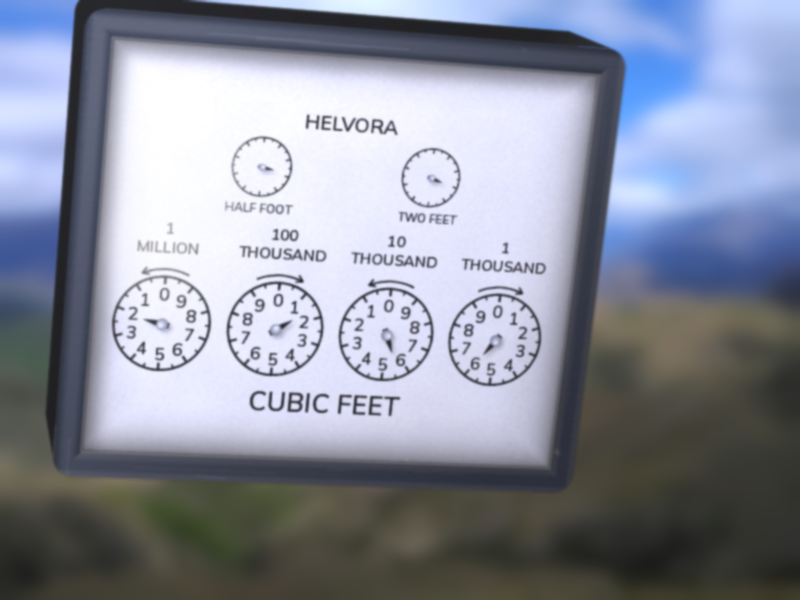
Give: 215600 ft³
